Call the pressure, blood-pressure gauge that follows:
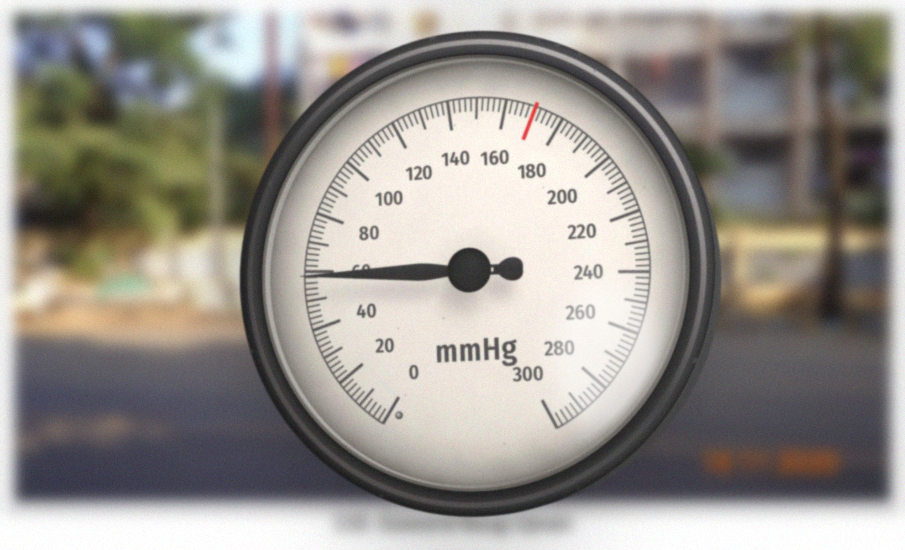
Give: 58 mmHg
